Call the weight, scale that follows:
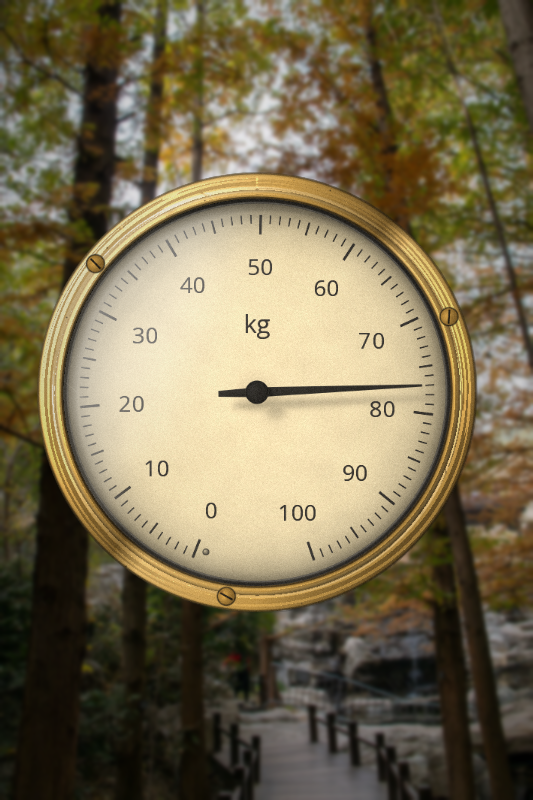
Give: 77 kg
